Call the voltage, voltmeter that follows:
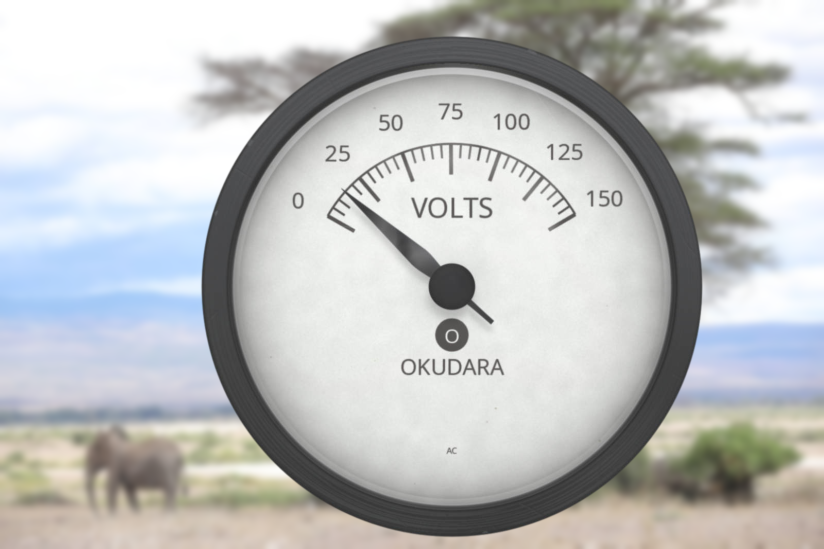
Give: 15 V
